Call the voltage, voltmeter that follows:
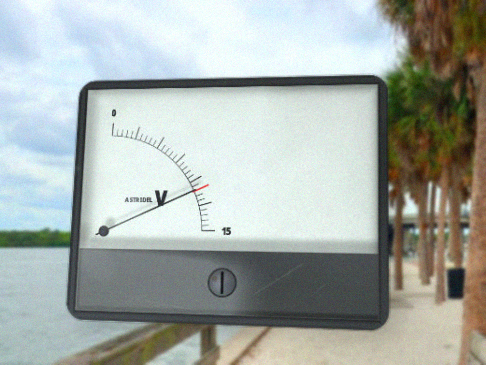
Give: 11 V
